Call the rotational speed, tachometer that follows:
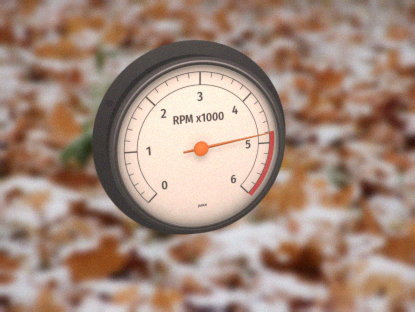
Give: 4800 rpm
